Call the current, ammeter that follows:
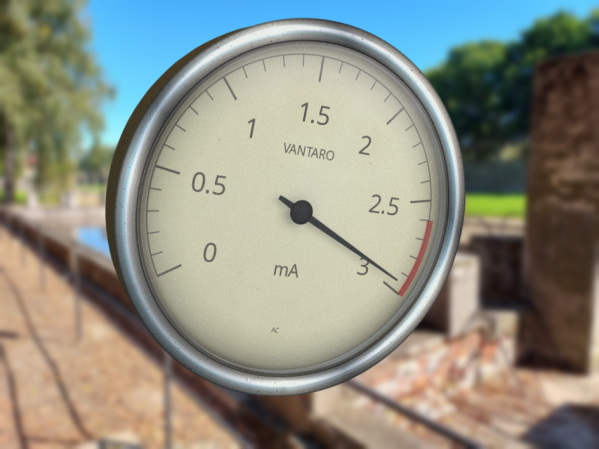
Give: 2.95 mA
